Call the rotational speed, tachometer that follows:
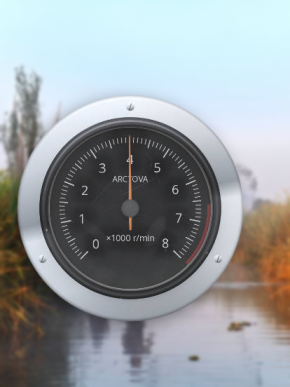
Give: 4000 rpm
